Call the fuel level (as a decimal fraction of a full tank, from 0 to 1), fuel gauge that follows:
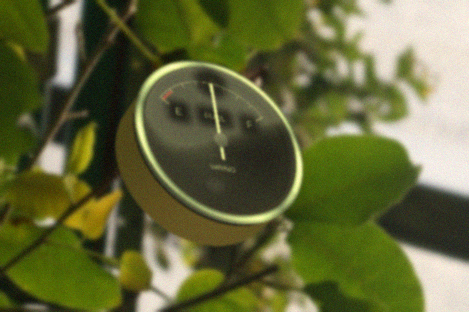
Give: 0.5
